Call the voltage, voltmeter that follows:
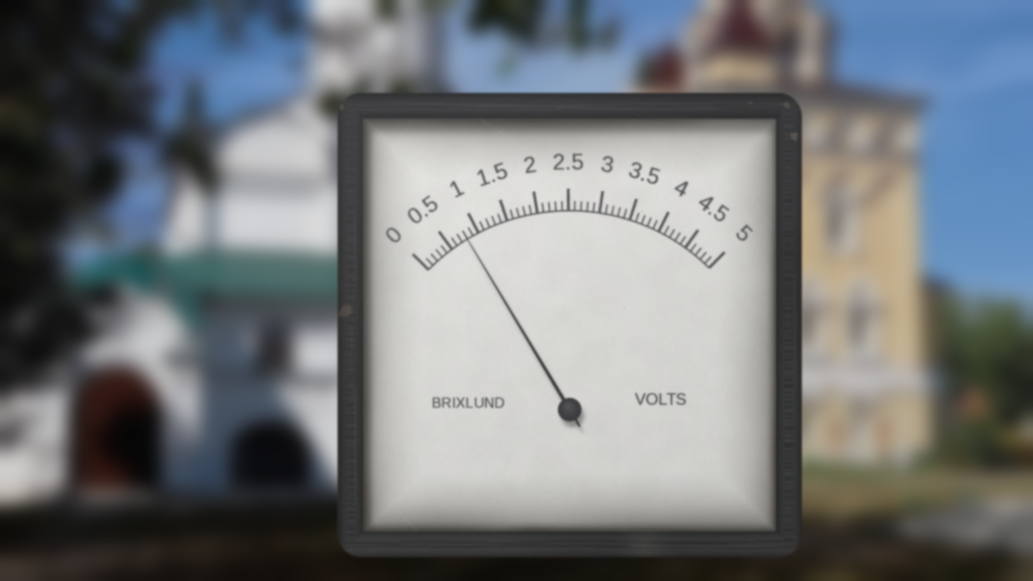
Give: 0.8 V
